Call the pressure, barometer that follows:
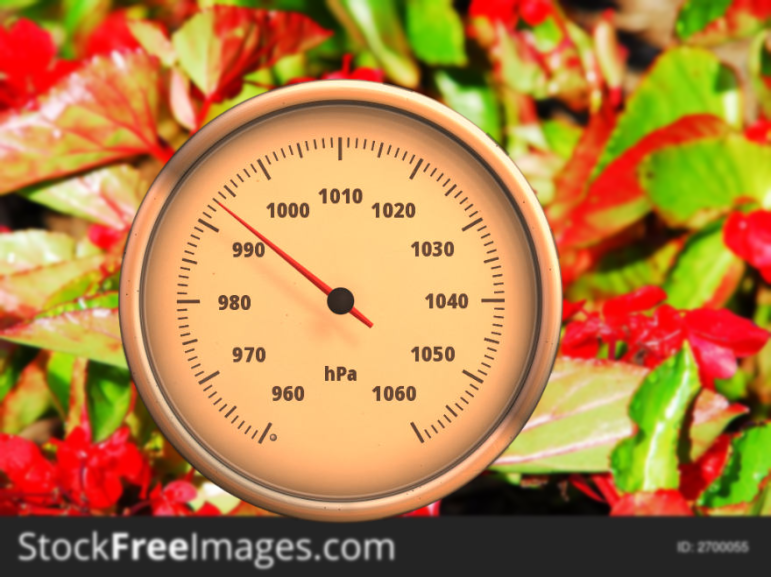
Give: 993 hPa
